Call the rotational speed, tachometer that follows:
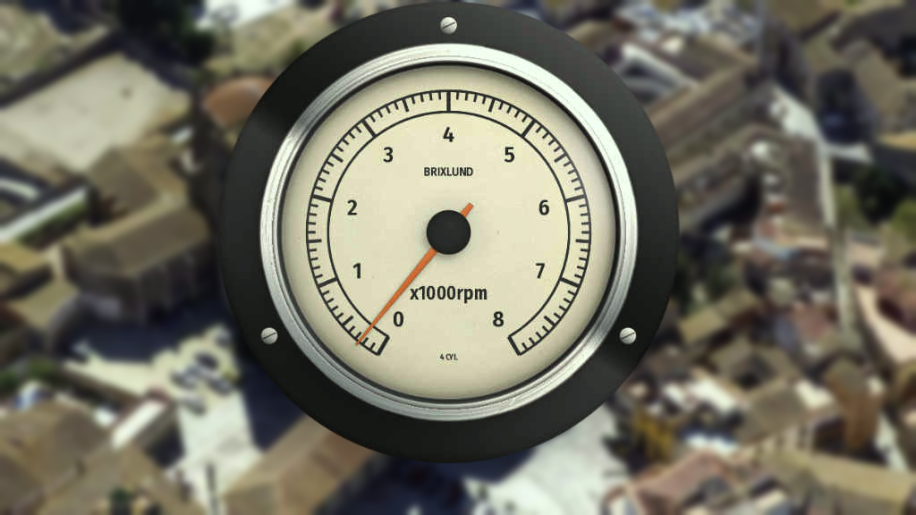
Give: 250 rpm
